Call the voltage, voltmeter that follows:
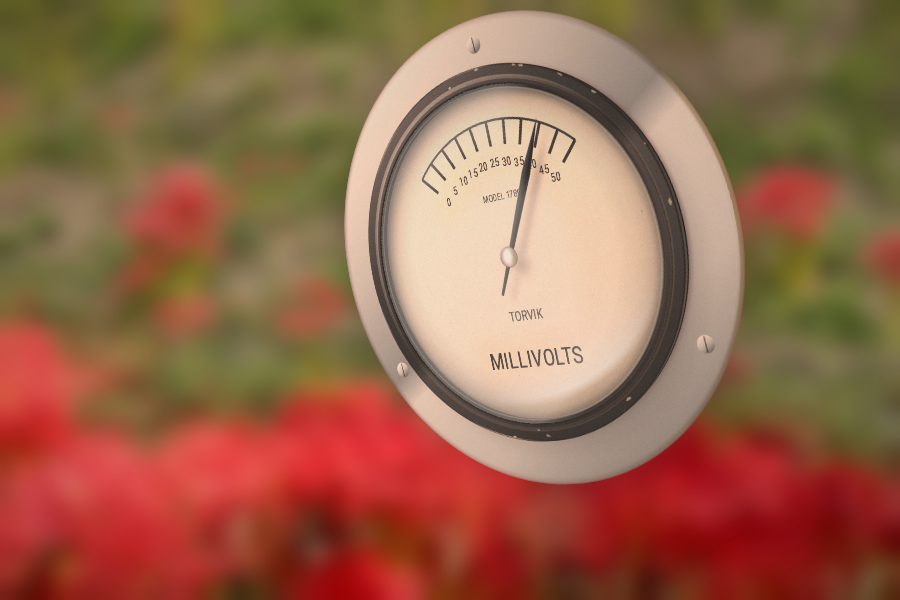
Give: 40 mV
